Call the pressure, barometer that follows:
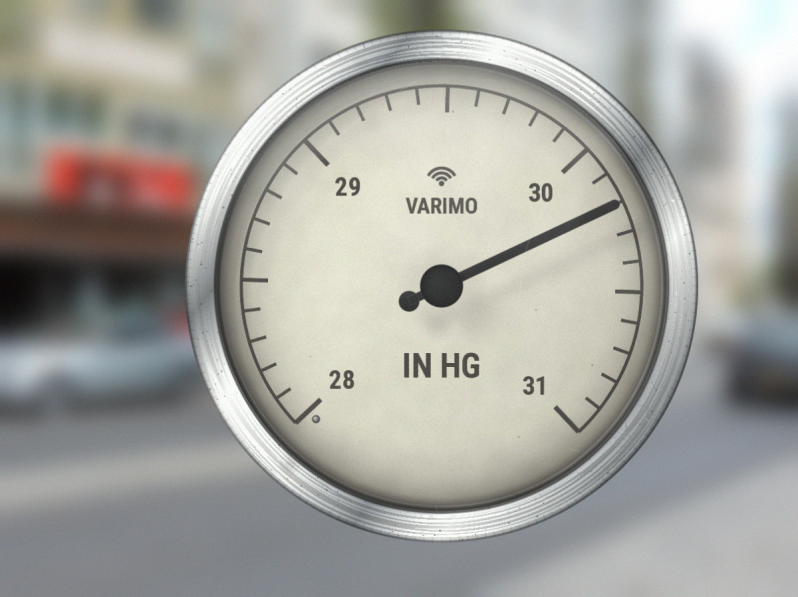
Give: 30.2 inHg
